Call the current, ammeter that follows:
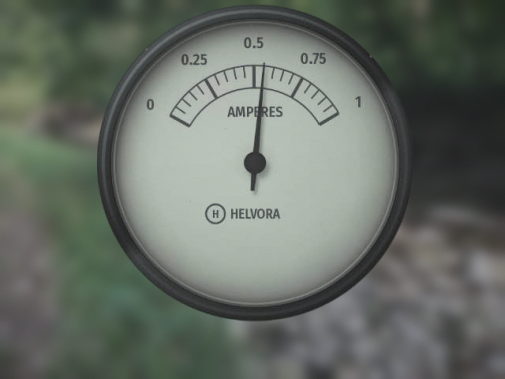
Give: 0.55 A
